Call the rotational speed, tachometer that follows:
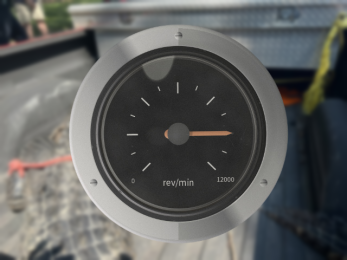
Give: 10000 rpm
